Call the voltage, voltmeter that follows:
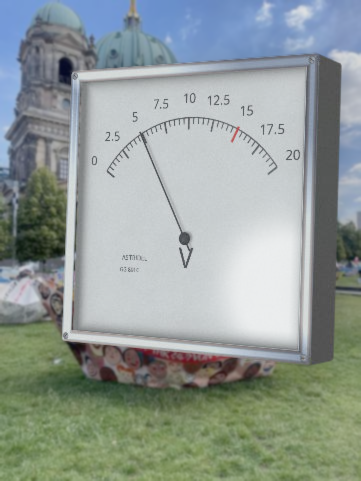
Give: 5 V
